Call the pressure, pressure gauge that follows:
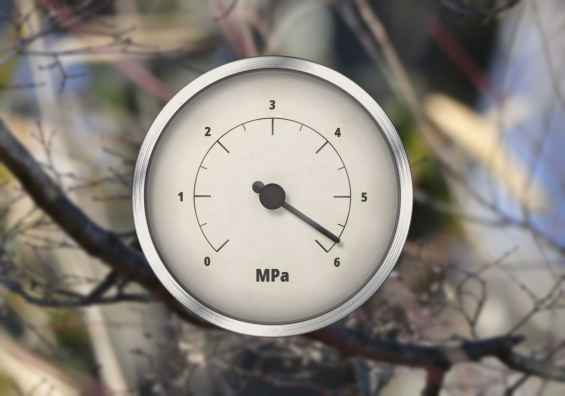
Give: 5.75 MPa
